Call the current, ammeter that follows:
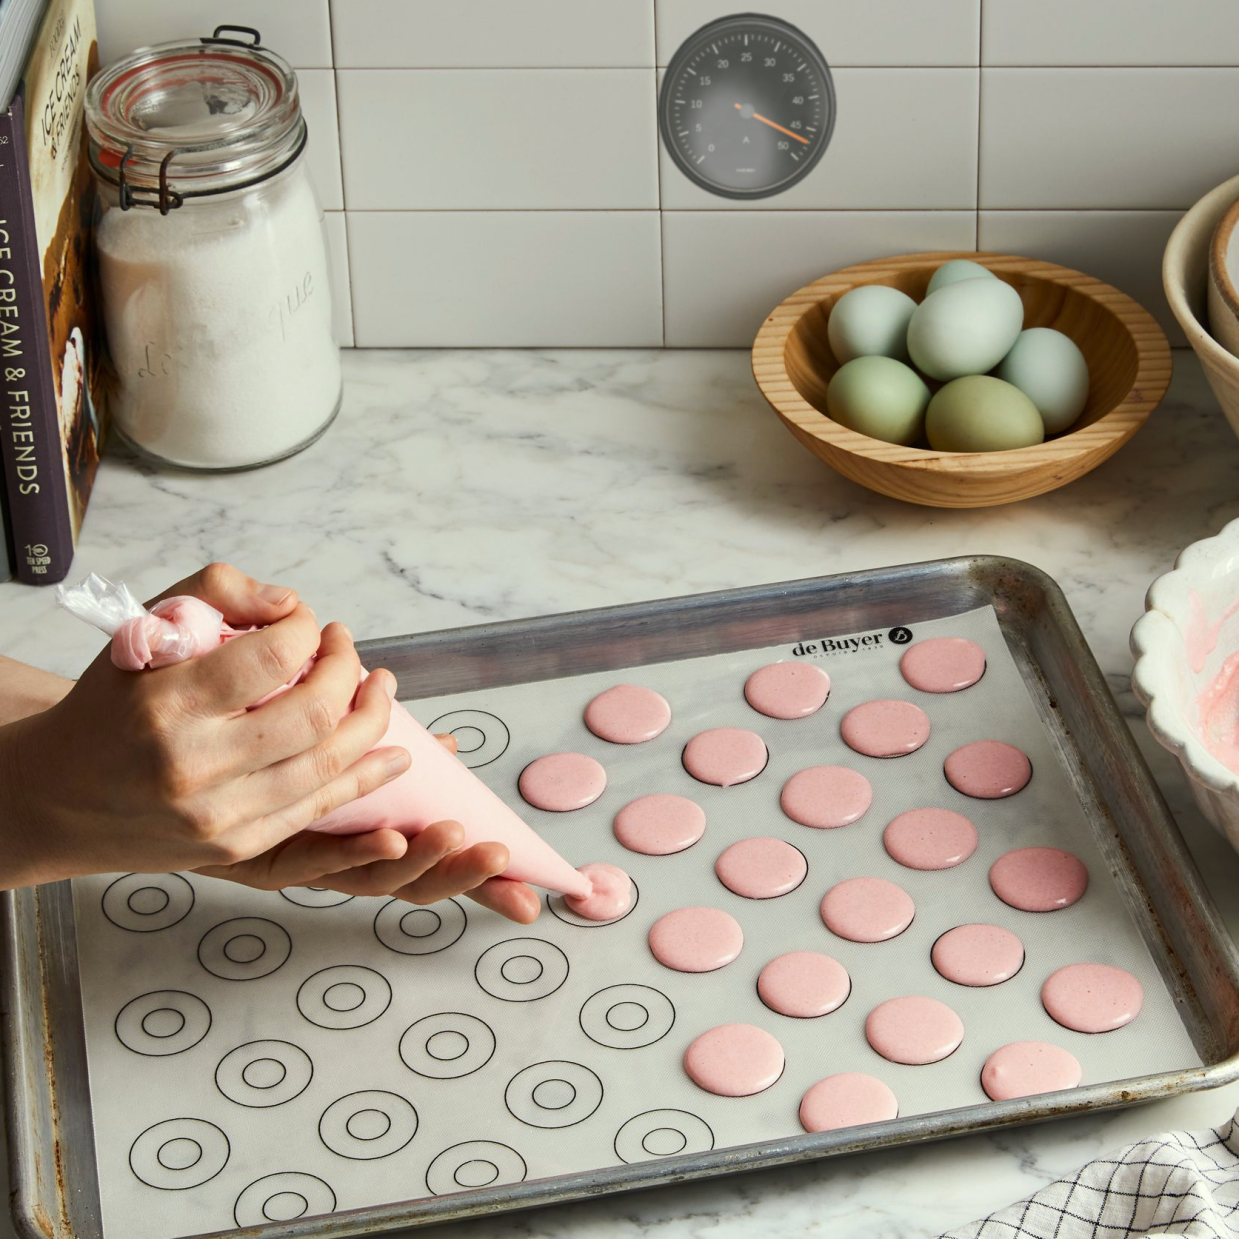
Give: 47 A
